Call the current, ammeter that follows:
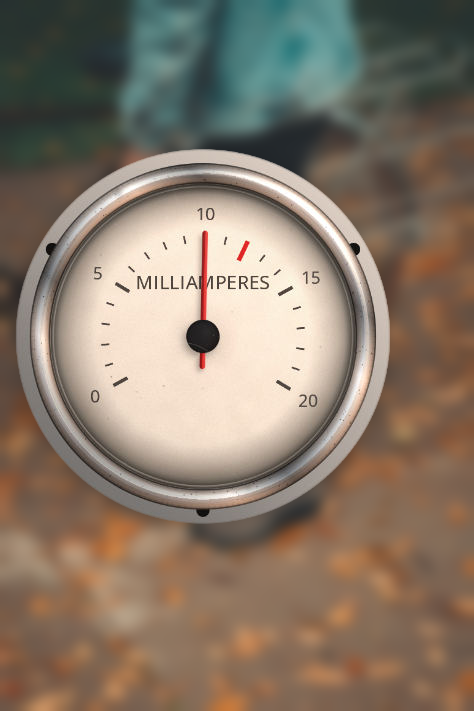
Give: 10 mA
